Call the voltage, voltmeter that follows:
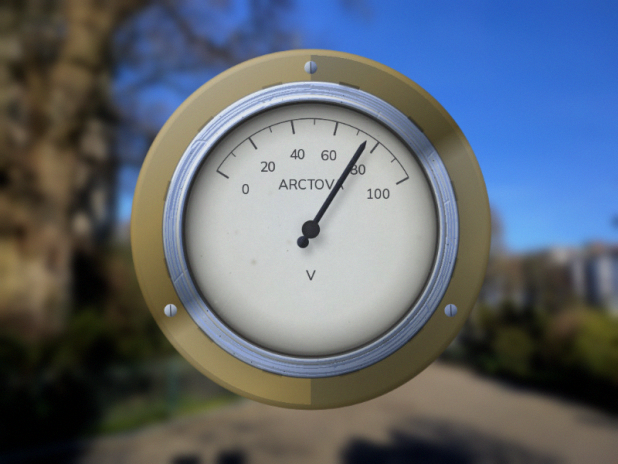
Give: 75 V
